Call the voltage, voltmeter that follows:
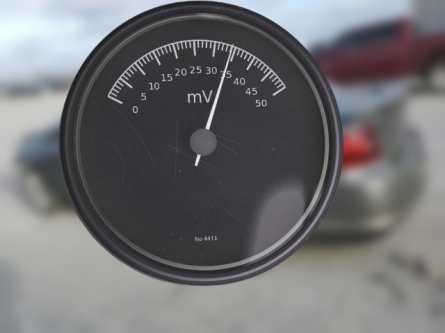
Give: 34 mV
